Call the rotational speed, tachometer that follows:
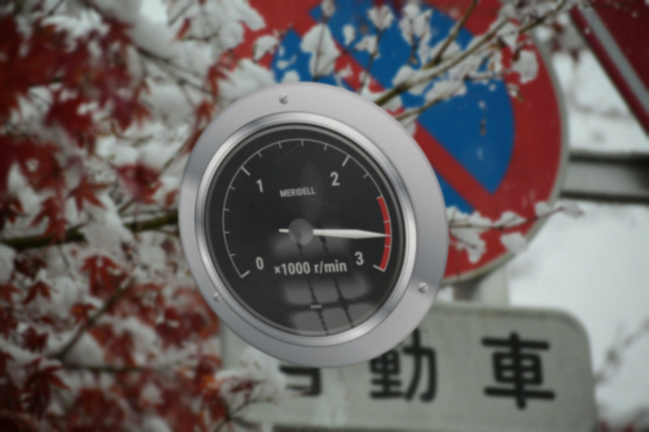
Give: 2700 rpm
